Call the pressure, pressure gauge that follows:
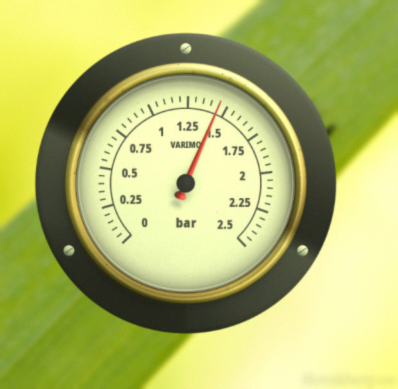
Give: 1.45 bar
